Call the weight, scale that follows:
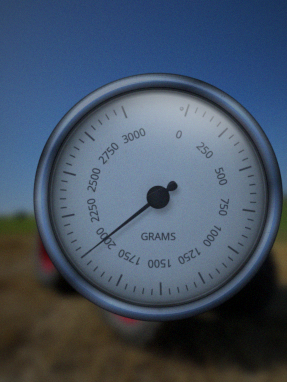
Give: 2000 g
